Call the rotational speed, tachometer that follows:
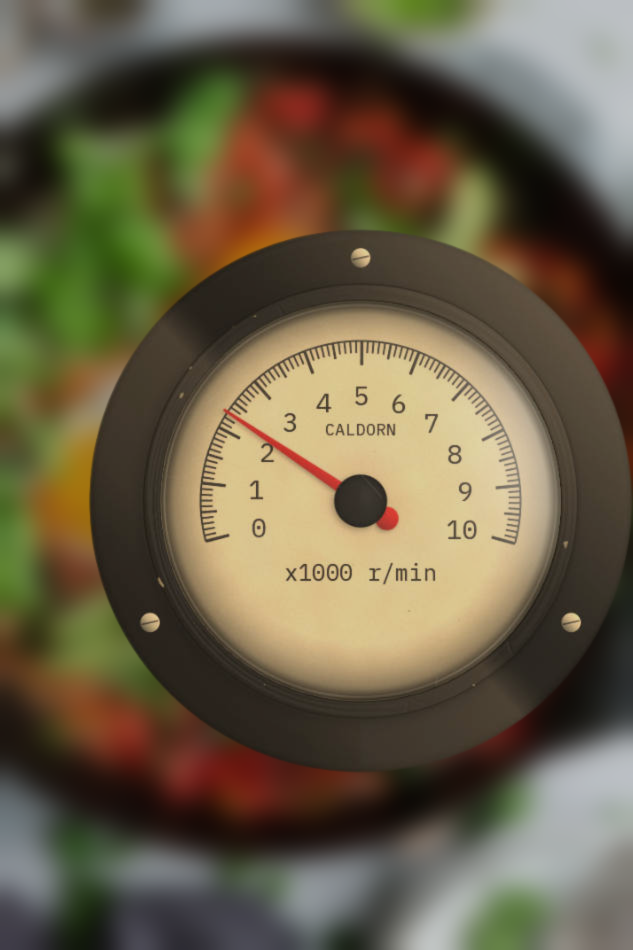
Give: 2300 rpm
